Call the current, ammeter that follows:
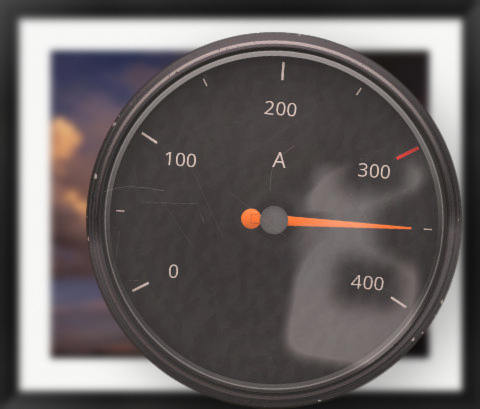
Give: 350 A
